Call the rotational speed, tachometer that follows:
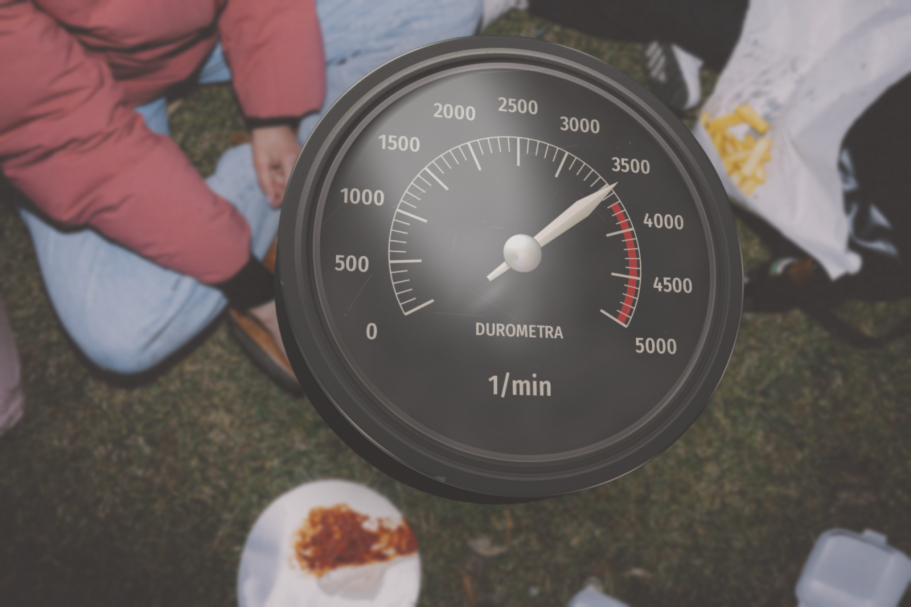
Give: 3550 rpm
